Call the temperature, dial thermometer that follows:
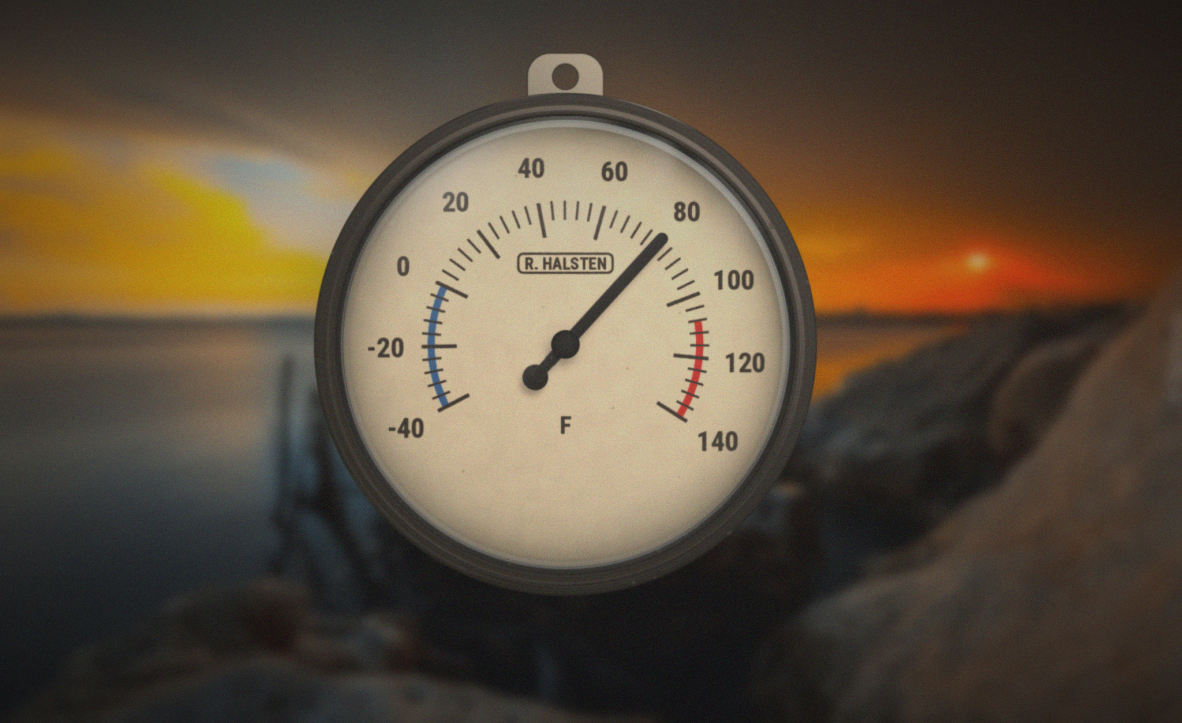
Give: 80 °F
